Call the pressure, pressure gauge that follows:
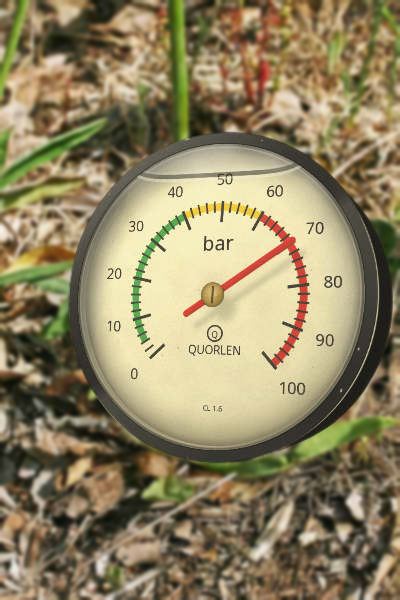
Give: 70 bar
